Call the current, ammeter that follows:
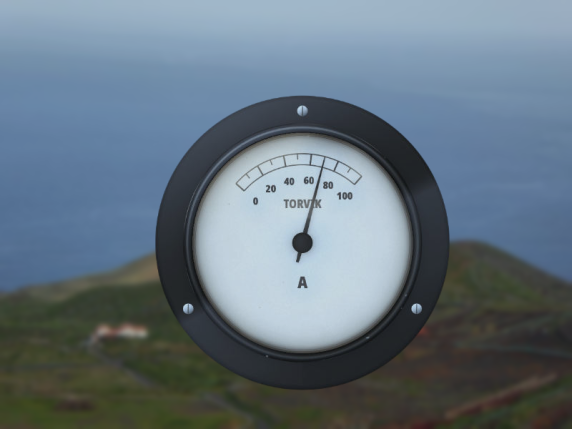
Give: 70 A
